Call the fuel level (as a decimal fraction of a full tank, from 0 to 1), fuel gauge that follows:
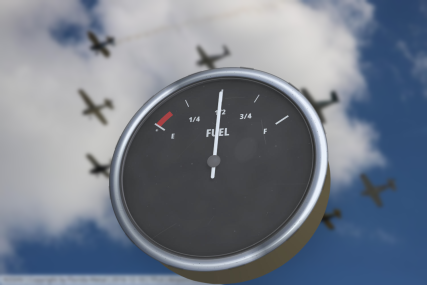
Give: 0.5
